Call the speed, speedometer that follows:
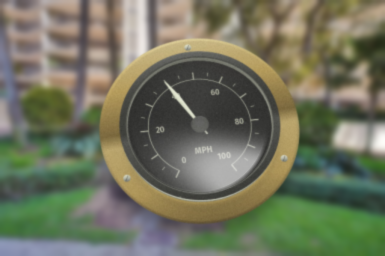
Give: 40 mph
